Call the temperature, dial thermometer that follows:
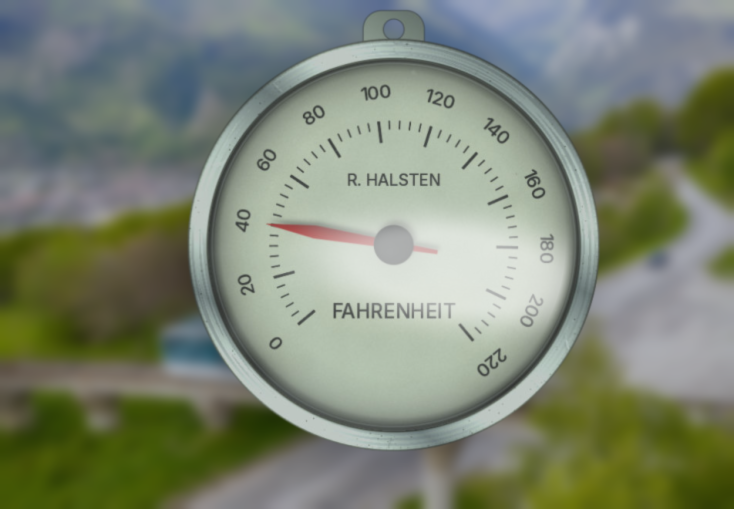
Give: 40 °F
